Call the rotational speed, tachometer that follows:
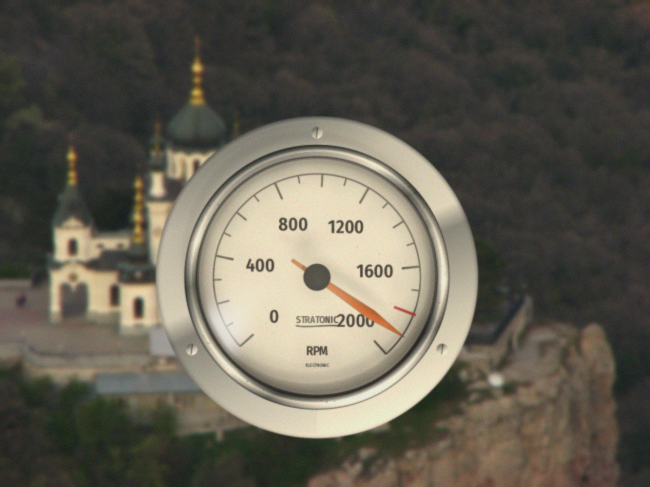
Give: 1900 rpm
